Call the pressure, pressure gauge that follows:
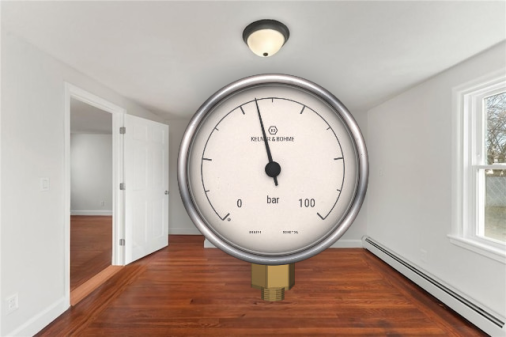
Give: 45 bar
